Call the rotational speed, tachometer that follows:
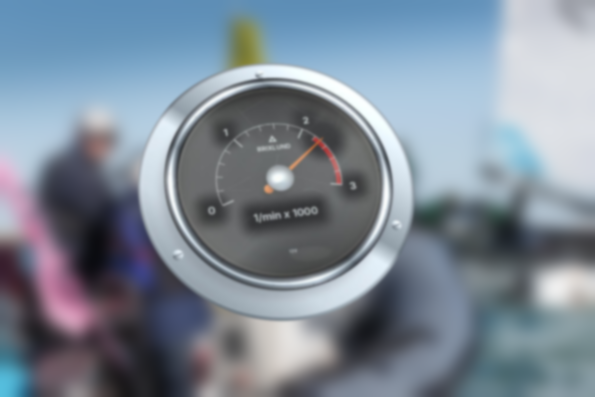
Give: 2300 rpm
